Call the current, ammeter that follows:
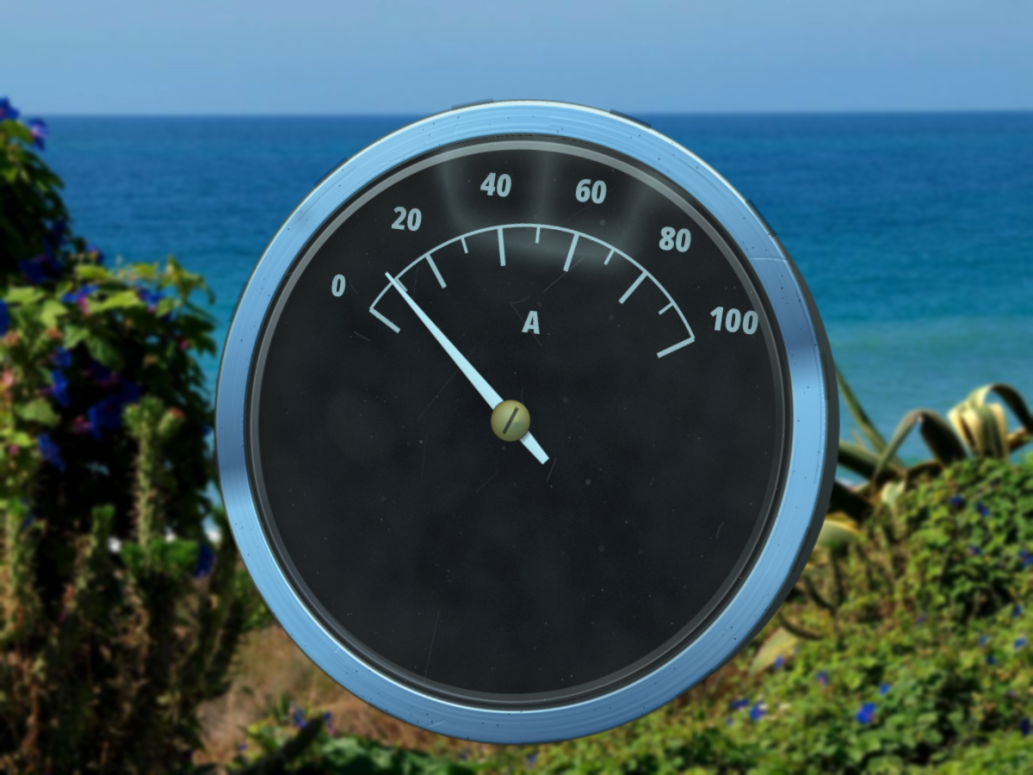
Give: 10 A
